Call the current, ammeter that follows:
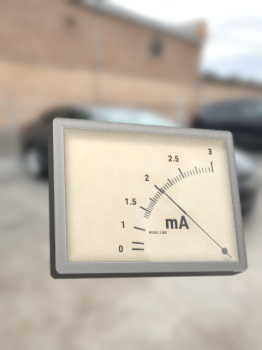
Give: 2 mA
